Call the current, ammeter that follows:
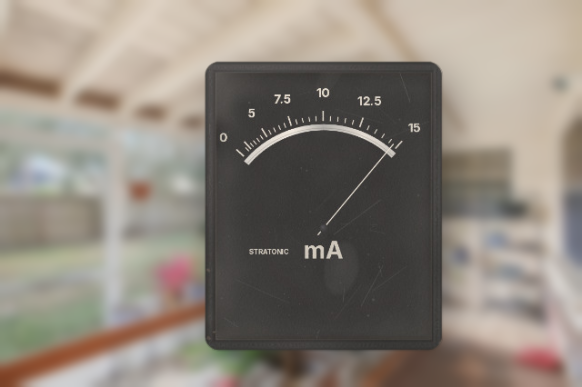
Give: 14.75 mA
